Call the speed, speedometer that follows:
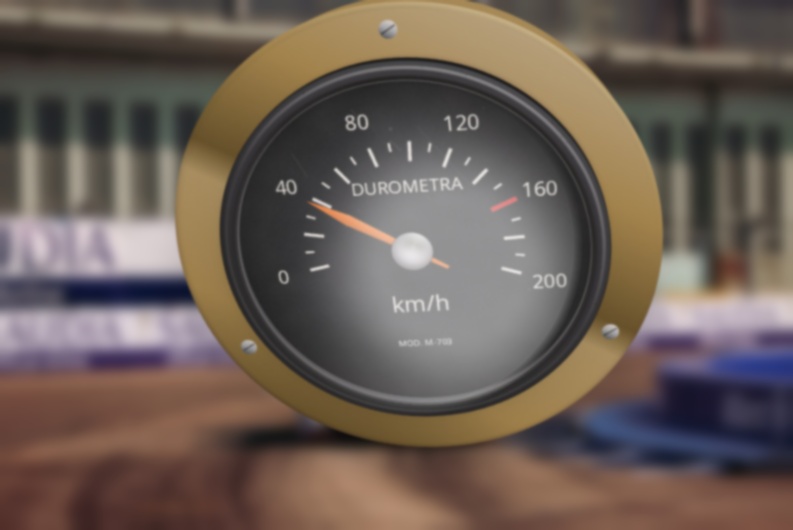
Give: 40 km/h
